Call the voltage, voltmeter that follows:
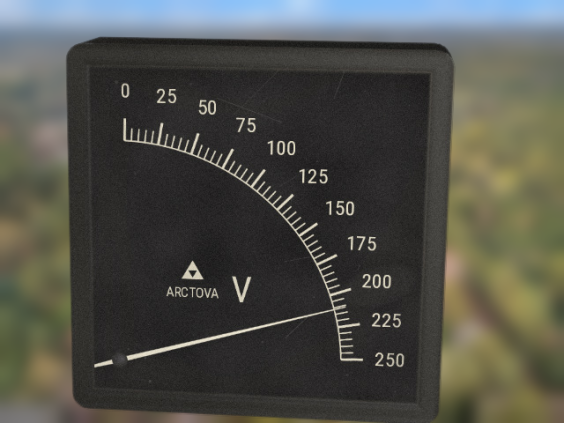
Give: 210 V
